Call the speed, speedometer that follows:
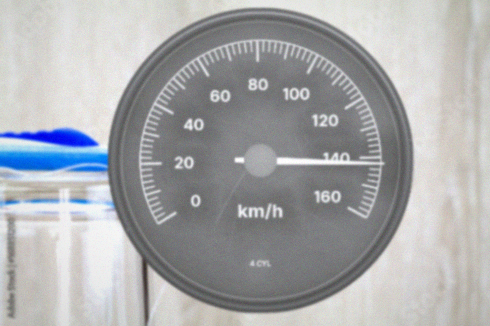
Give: 142 km/h
